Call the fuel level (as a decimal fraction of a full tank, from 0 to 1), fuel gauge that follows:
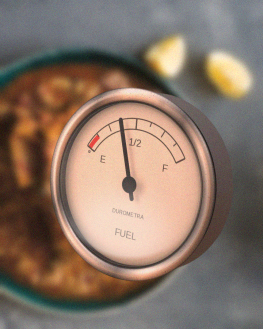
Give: 0.375
